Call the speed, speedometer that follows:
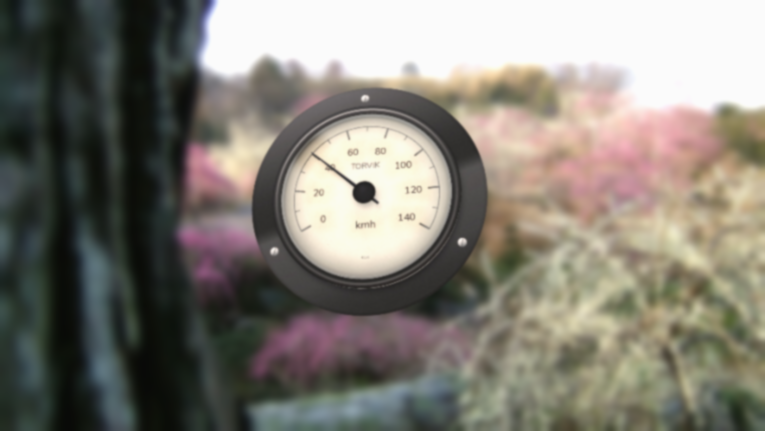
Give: 40 km/h
